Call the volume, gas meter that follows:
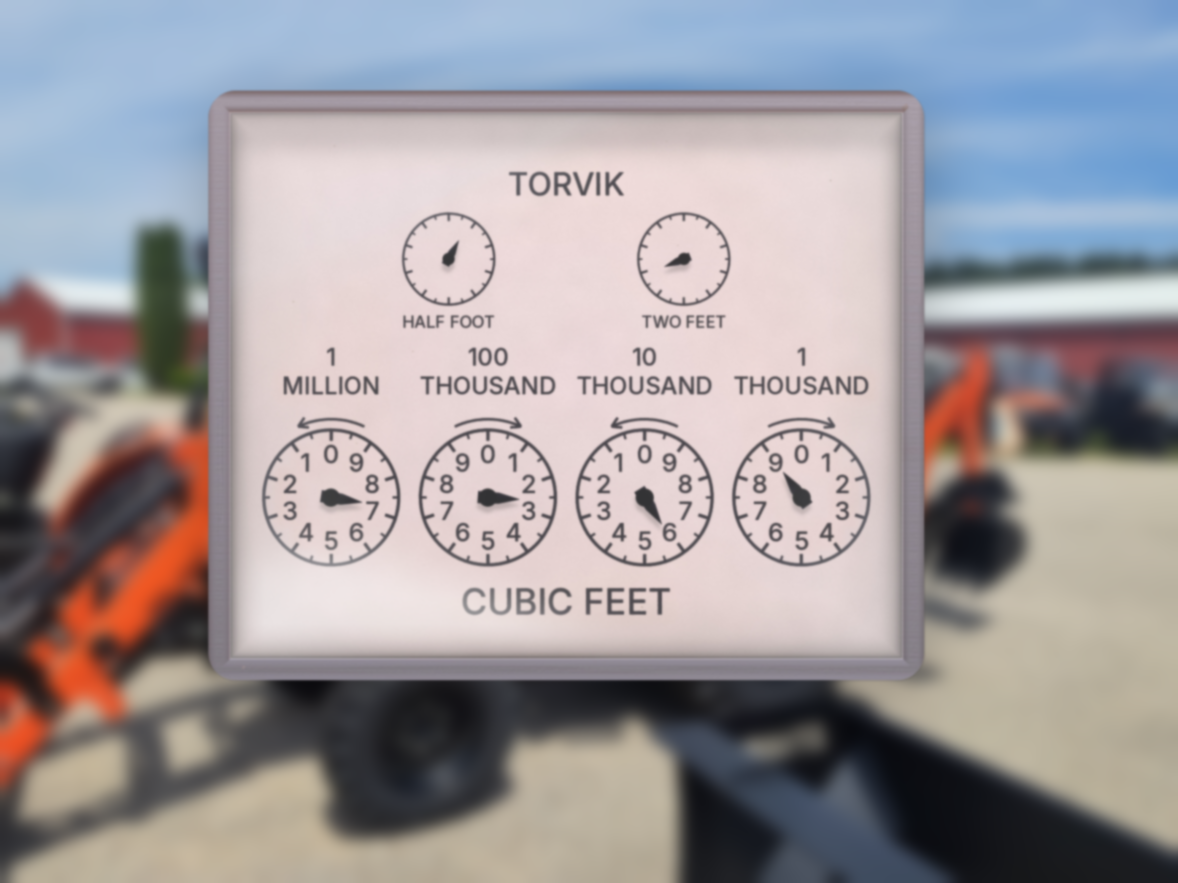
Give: 725900 ft³
